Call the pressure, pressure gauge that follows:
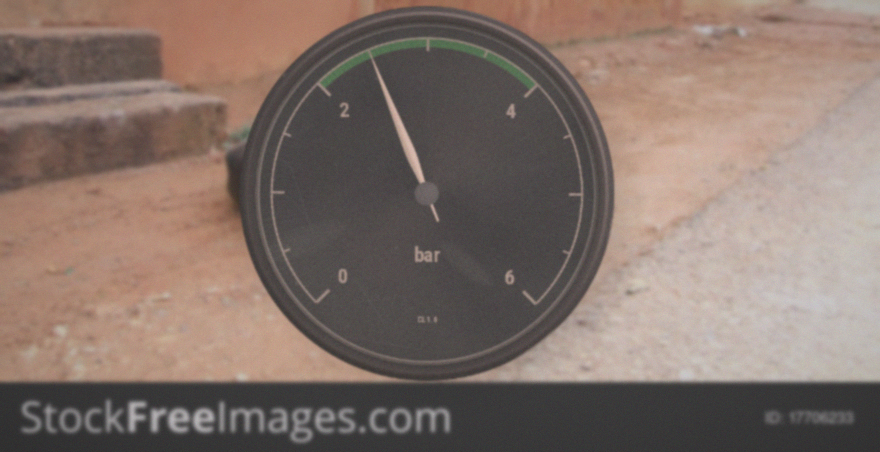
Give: 2.5 bar
